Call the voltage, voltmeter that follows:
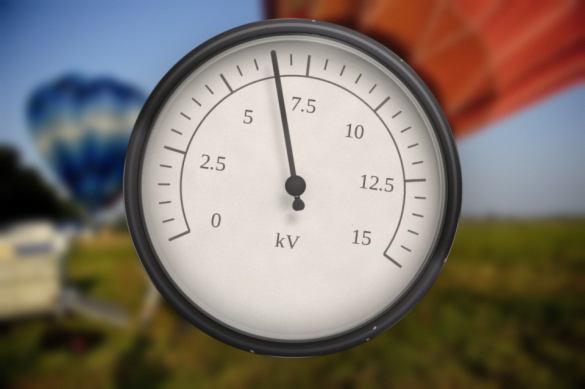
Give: 6.5 kV
